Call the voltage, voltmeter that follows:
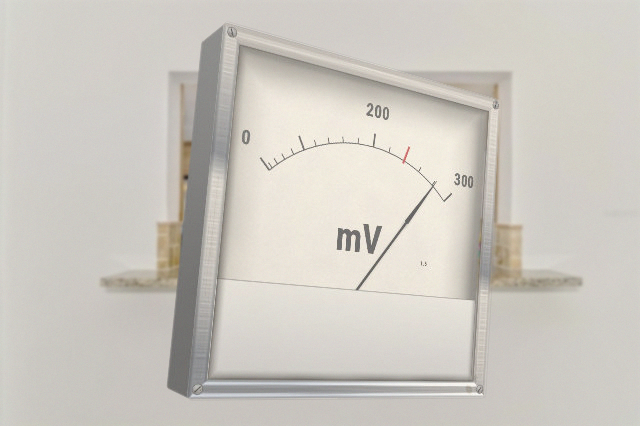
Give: 280 mV
